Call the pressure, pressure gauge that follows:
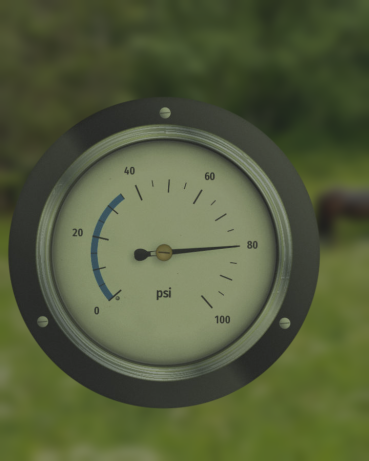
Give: 80 psi
